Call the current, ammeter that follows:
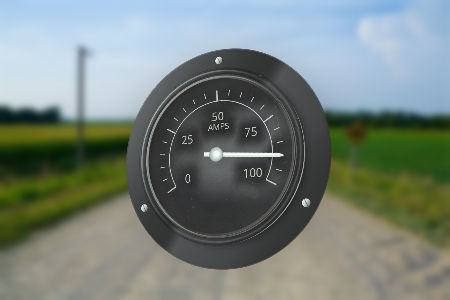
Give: 90 A
